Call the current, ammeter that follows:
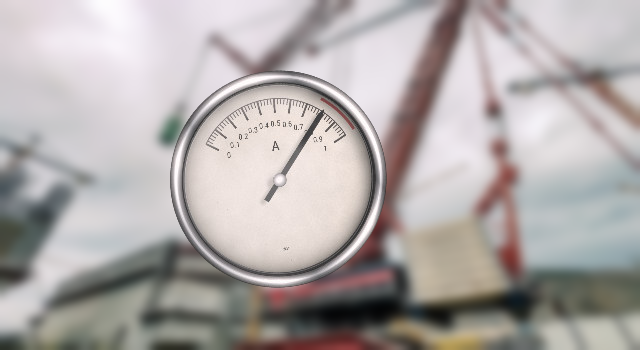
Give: 0.8 A
